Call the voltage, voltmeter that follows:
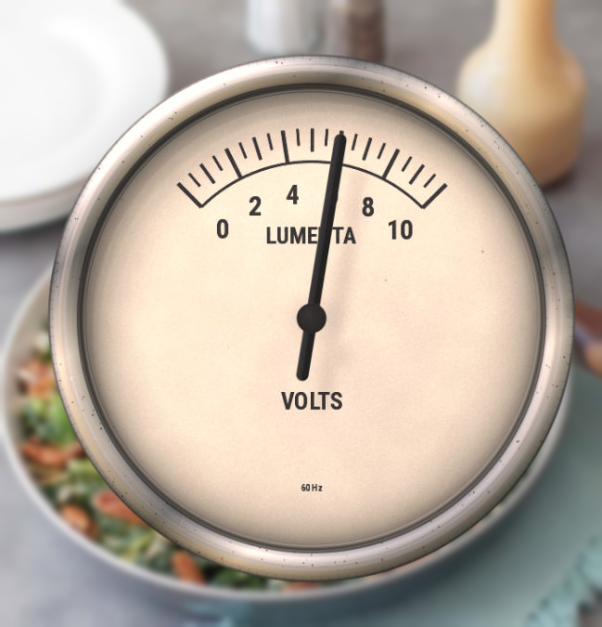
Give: 6 V
